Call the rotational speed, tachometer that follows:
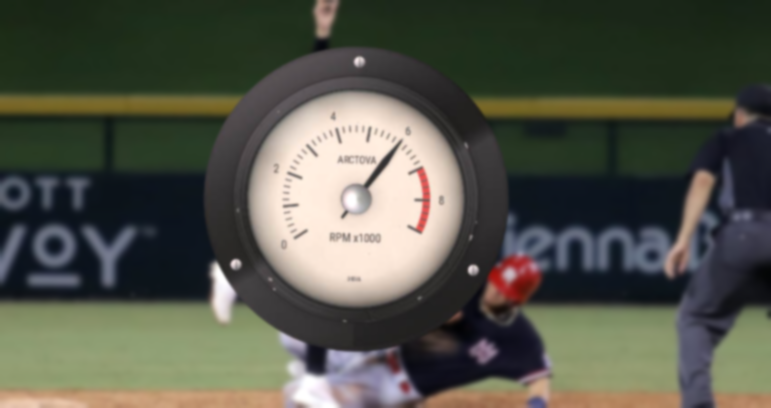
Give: 6000 rpm
